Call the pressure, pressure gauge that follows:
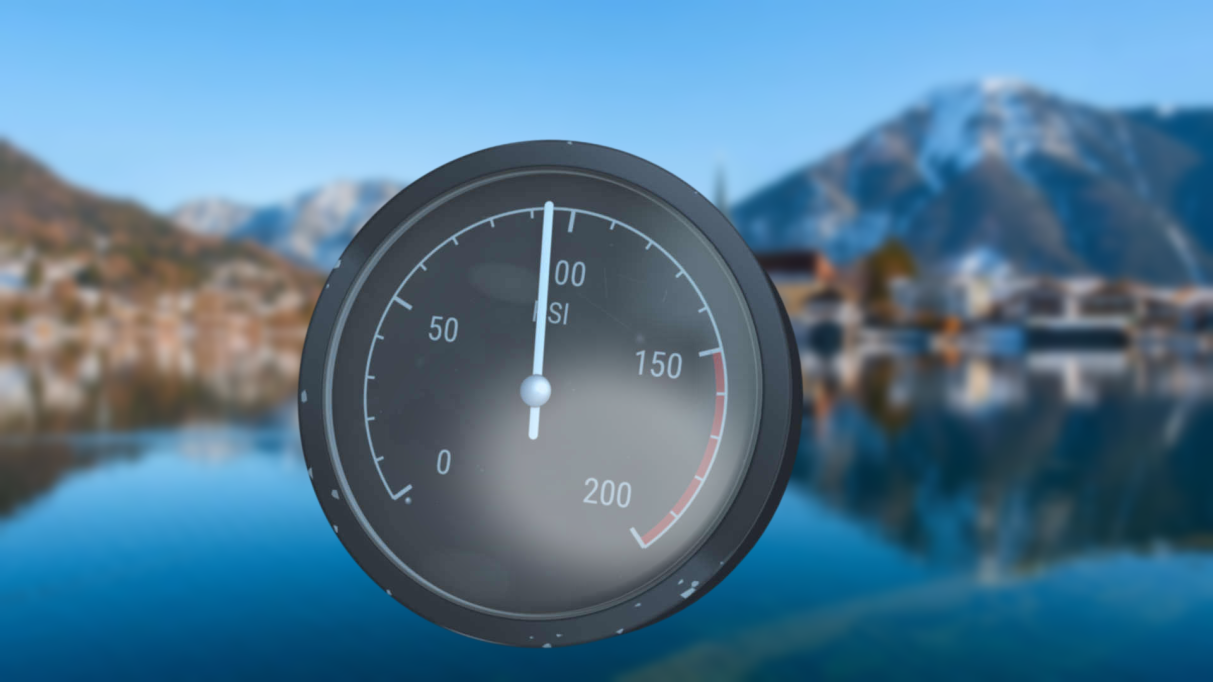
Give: 95 psi
